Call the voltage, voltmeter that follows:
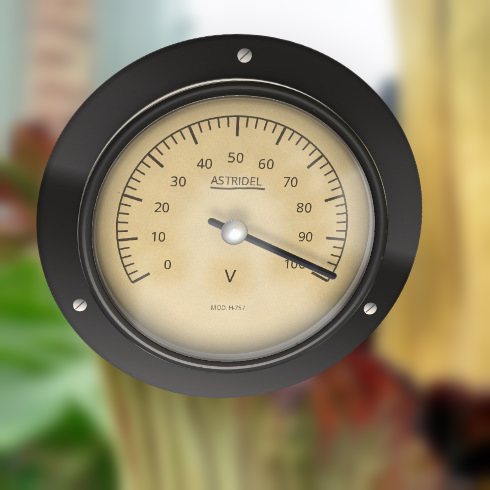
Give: 98 V
